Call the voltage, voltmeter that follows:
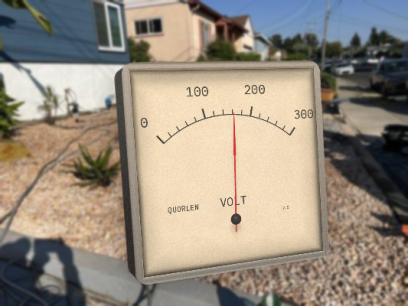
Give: 160 V
